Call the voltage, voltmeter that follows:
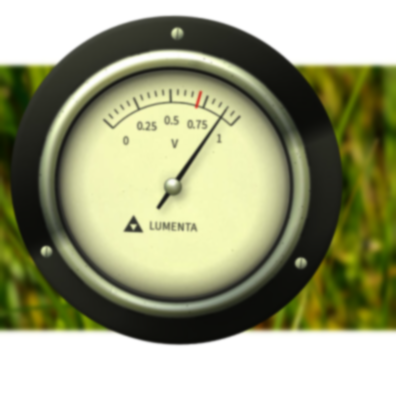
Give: 0.9 V
